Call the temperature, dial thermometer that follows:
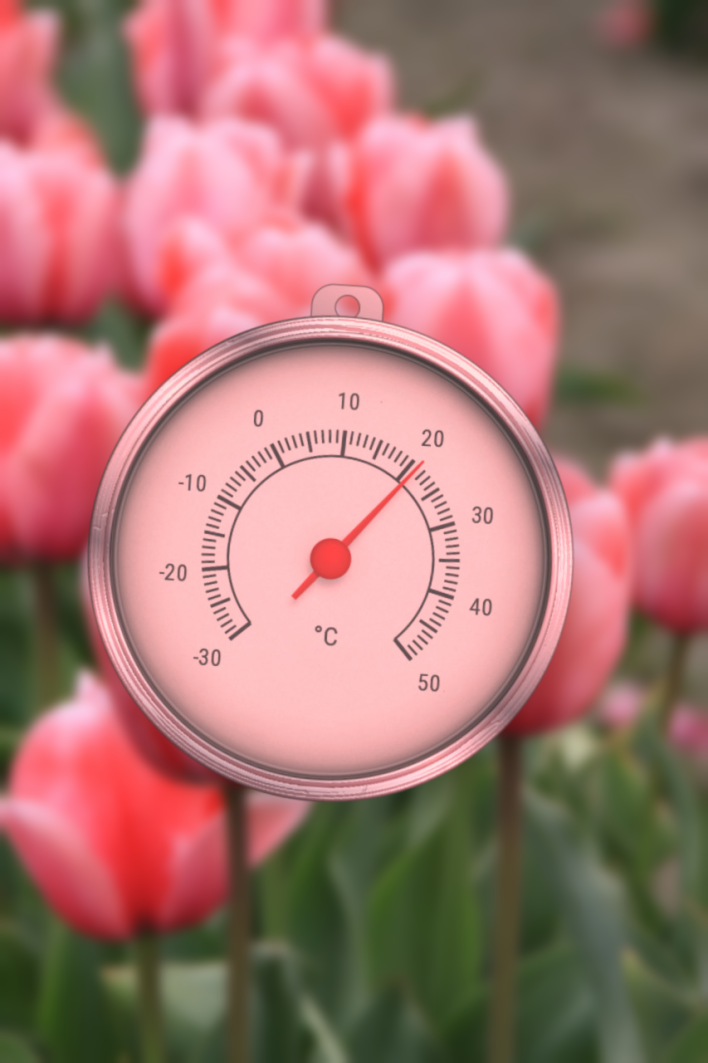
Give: 21 °C
